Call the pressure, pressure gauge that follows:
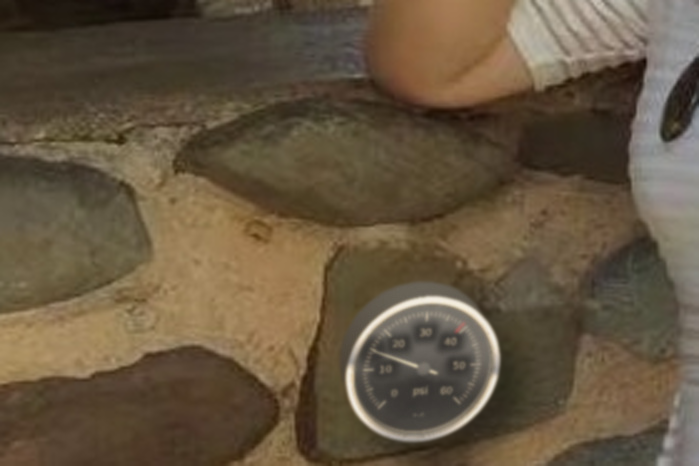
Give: 15 psi
